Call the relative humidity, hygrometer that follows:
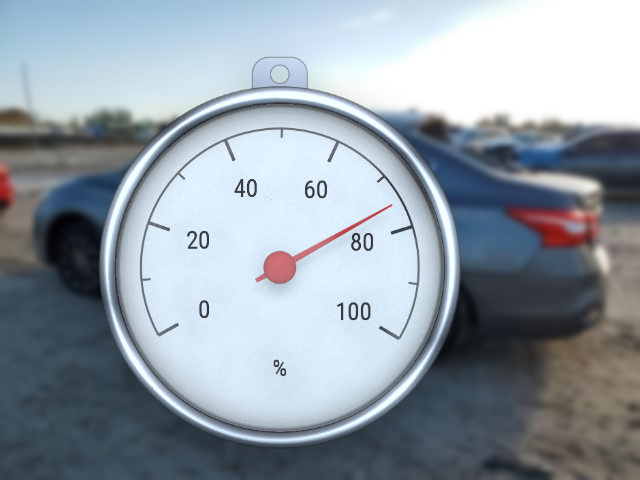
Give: 75 %
